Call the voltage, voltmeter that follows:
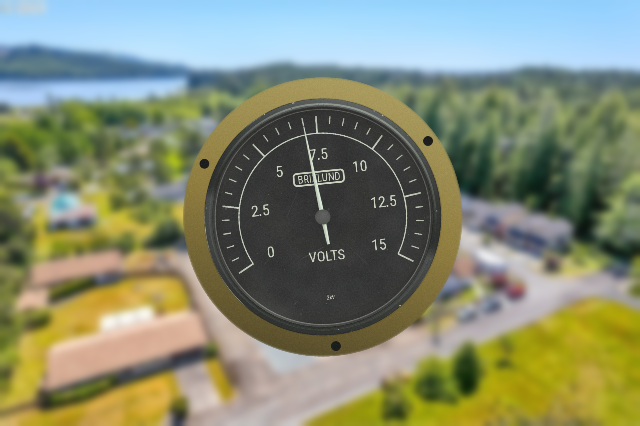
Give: 7 V
